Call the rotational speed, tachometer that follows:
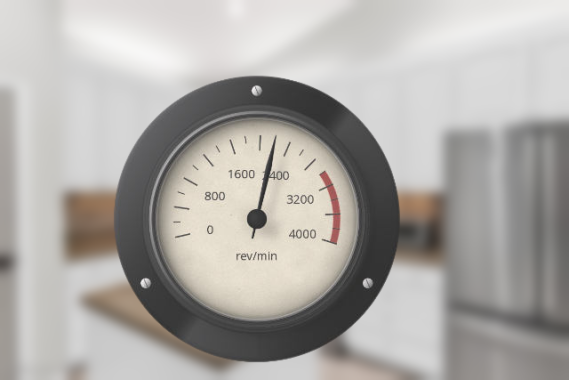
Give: 2200 rpm
